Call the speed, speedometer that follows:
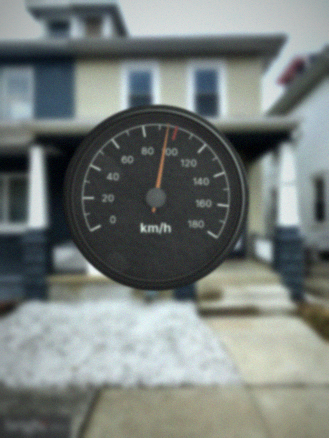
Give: 95 km/h
